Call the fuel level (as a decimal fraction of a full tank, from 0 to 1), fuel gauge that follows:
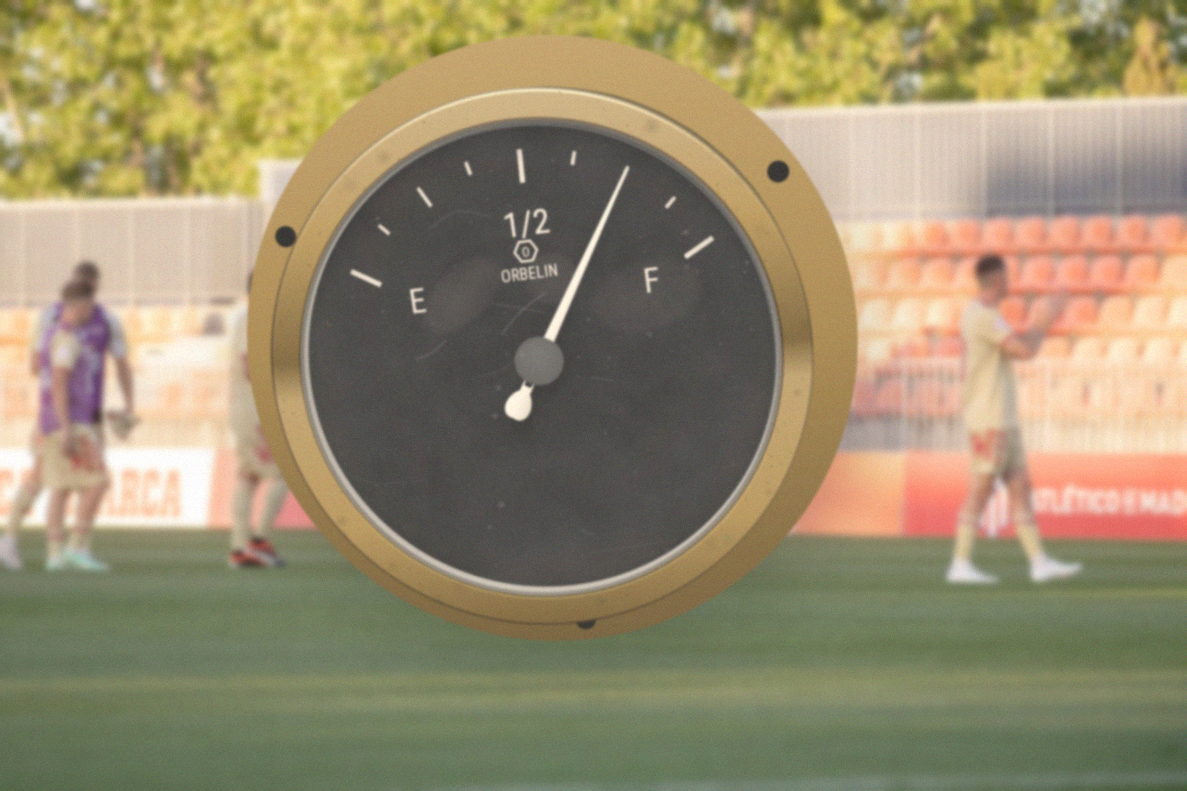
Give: 0.75
